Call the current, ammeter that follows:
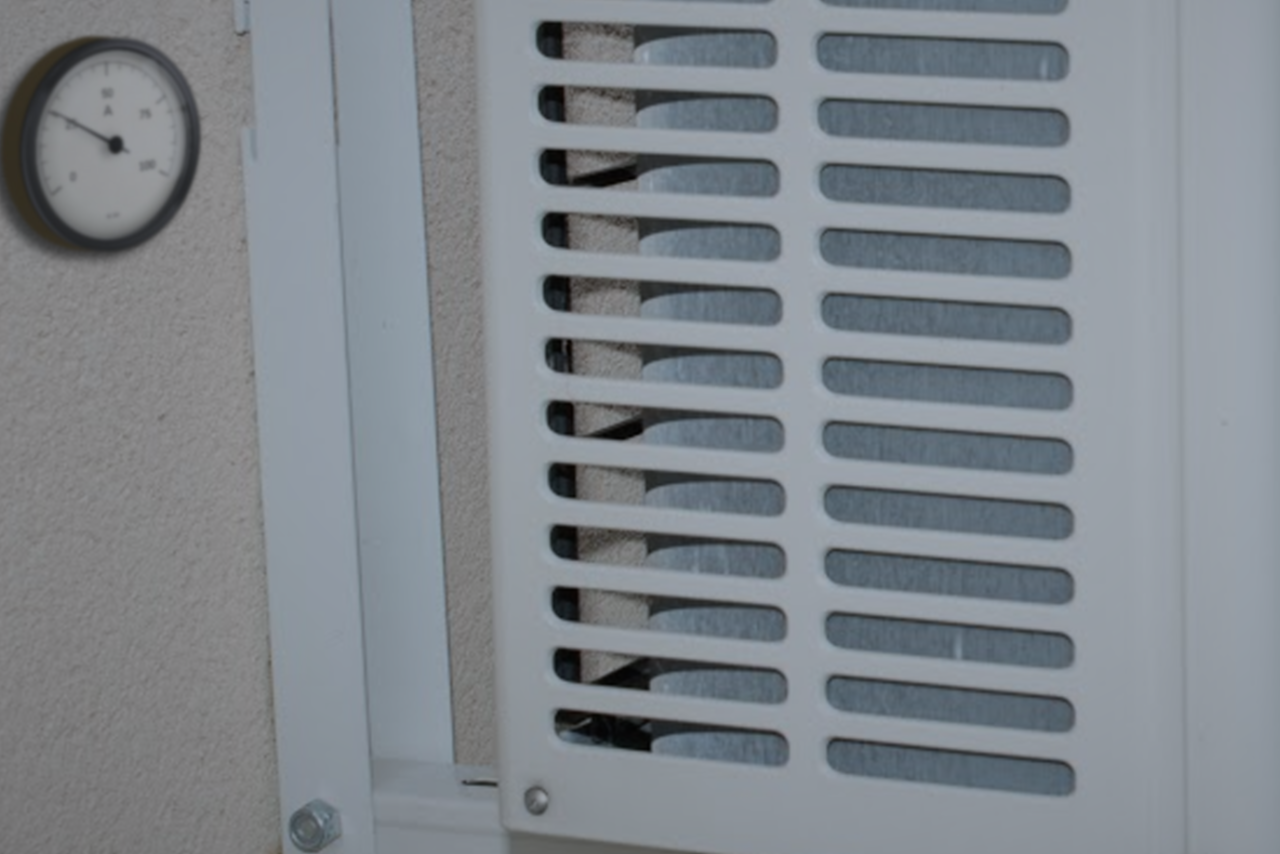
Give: 25 A
